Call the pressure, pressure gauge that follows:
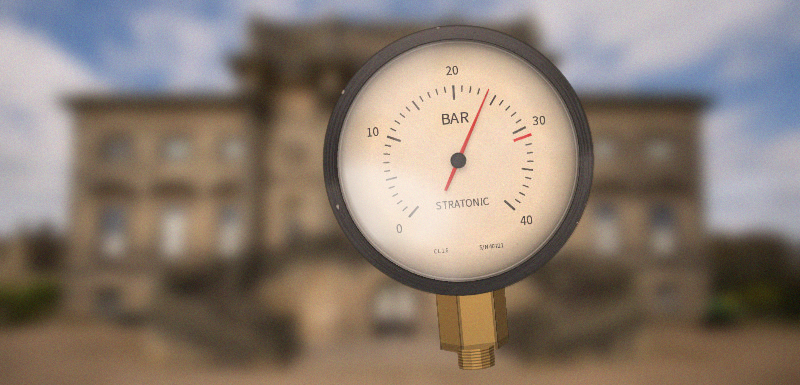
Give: 24 bar
